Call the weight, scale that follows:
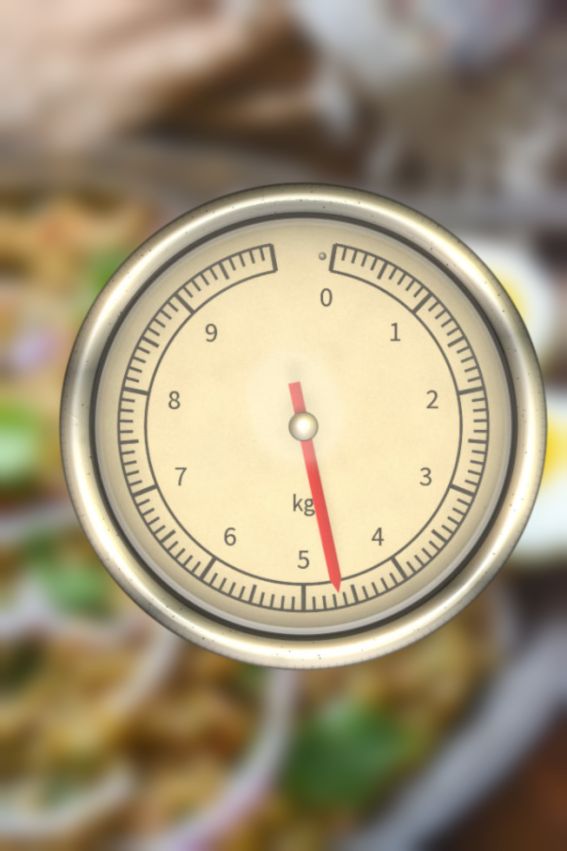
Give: 4.65 kg
